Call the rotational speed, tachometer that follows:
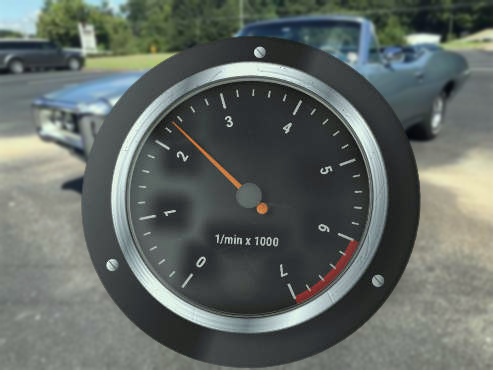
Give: 2300 rpm
